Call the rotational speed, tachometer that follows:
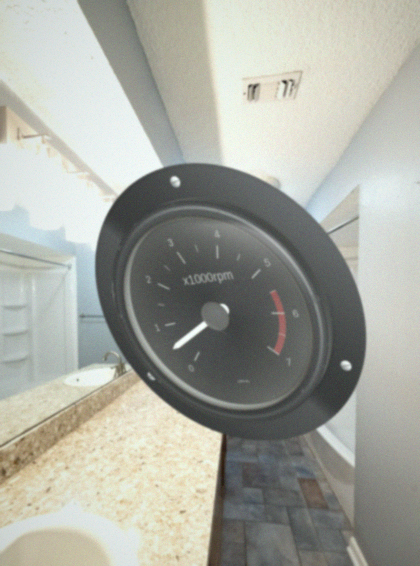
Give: 500 rpm
